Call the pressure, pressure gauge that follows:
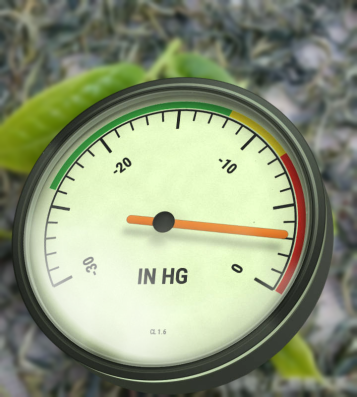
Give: -3 inHg
